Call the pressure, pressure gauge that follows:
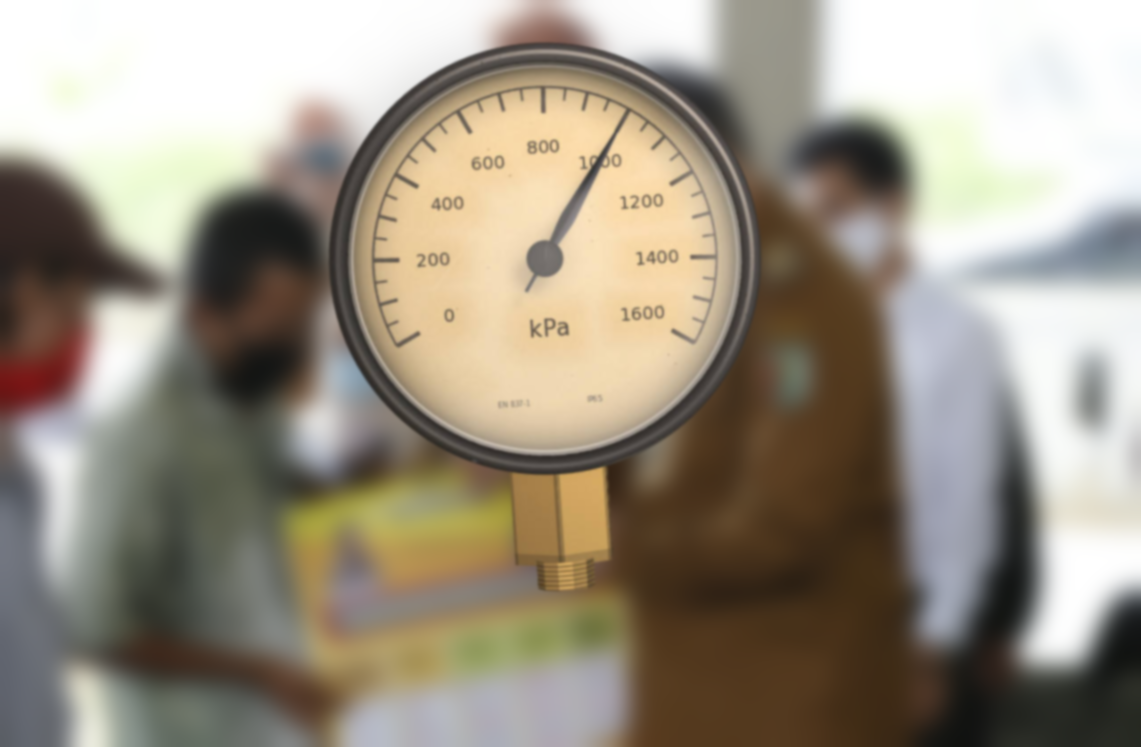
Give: 1000 kPa
